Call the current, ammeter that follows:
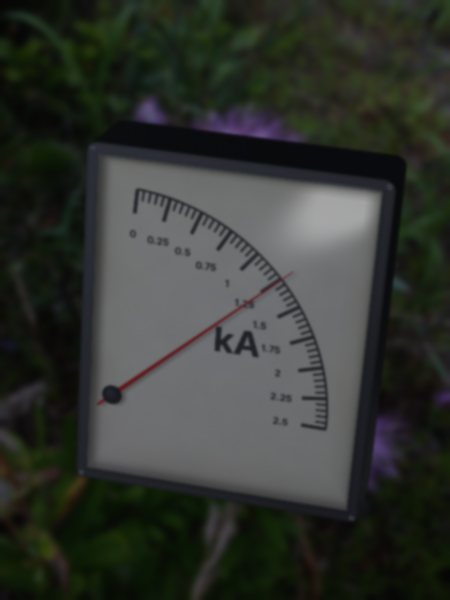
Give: 1.25 kA
